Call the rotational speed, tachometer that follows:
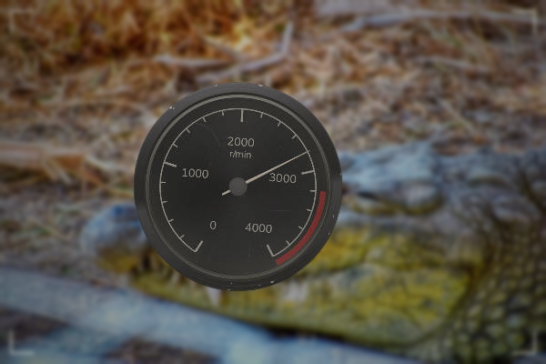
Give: 2800 rpm
